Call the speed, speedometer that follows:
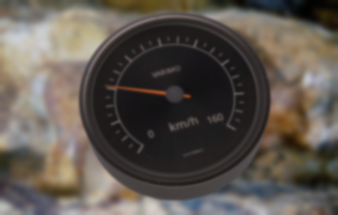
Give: 40 km/h
